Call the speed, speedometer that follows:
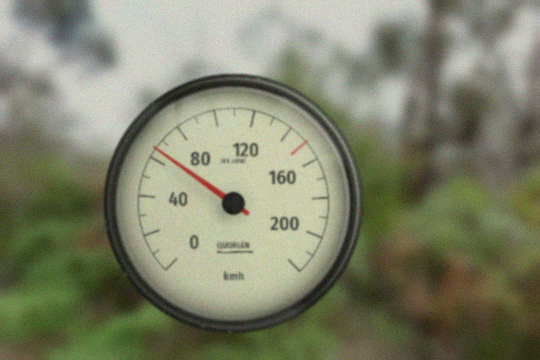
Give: 65 km/h
